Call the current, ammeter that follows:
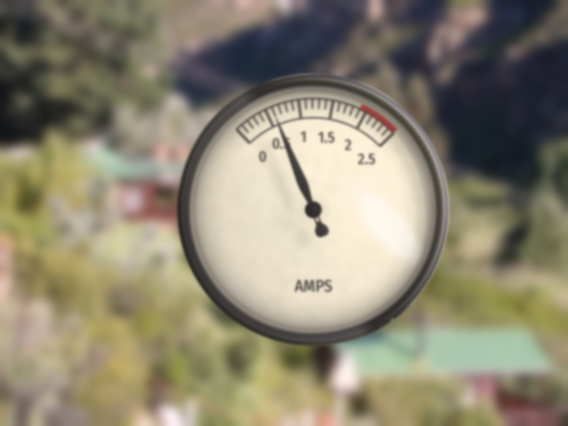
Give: 0.6 A
